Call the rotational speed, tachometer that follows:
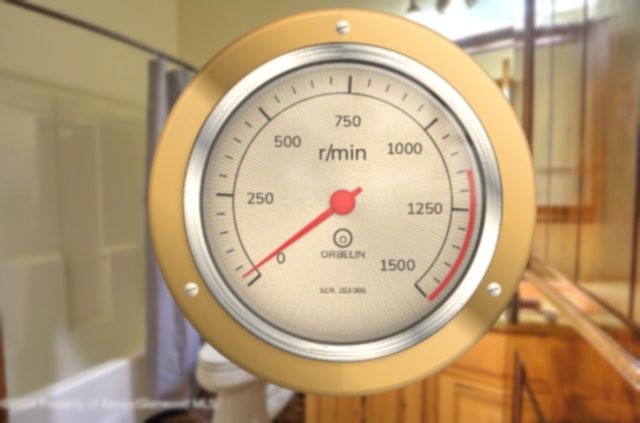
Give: 25 rpm
